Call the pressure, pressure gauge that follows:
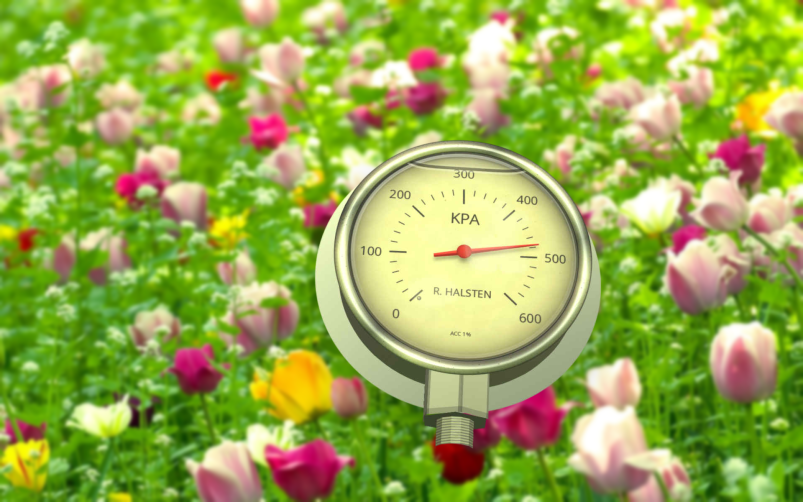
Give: 480 kPa
